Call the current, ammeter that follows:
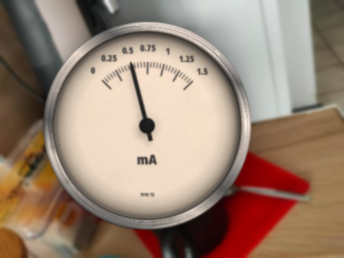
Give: 0.5 mA
